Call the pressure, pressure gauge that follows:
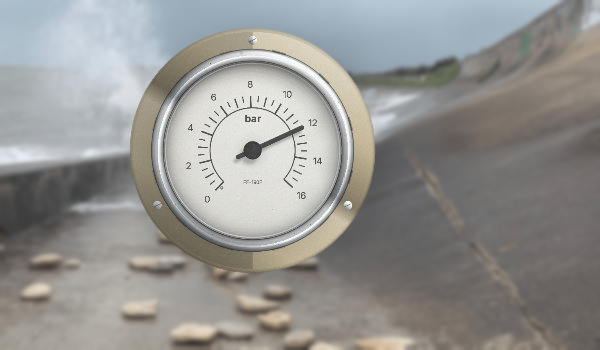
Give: 12 bar
